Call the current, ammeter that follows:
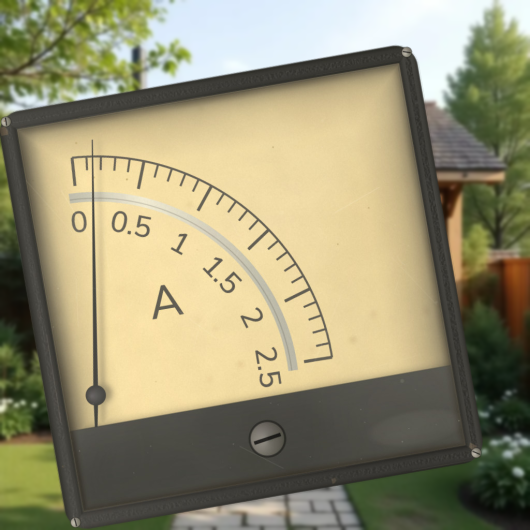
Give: 0.15 A
